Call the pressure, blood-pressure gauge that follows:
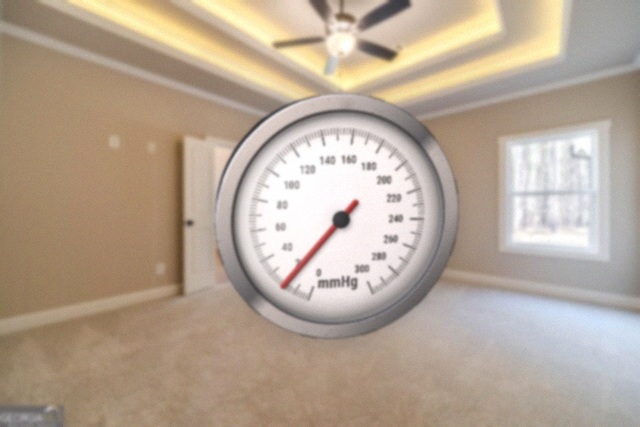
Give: 20 mmHg
